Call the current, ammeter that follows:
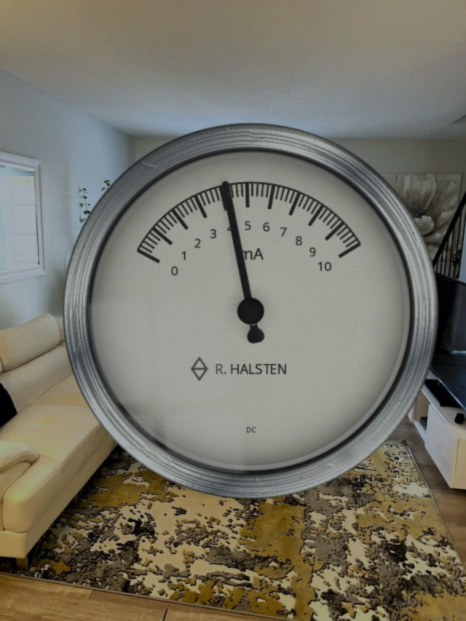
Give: 4.2 mA
